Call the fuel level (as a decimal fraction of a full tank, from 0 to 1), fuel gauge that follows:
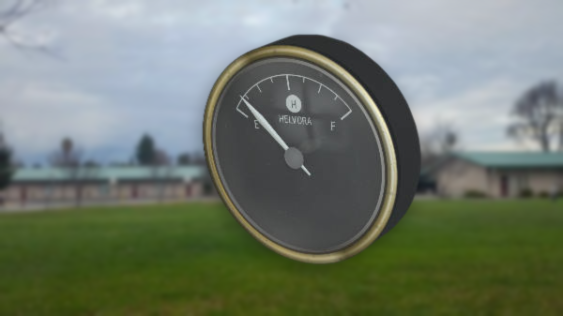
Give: 0.125
